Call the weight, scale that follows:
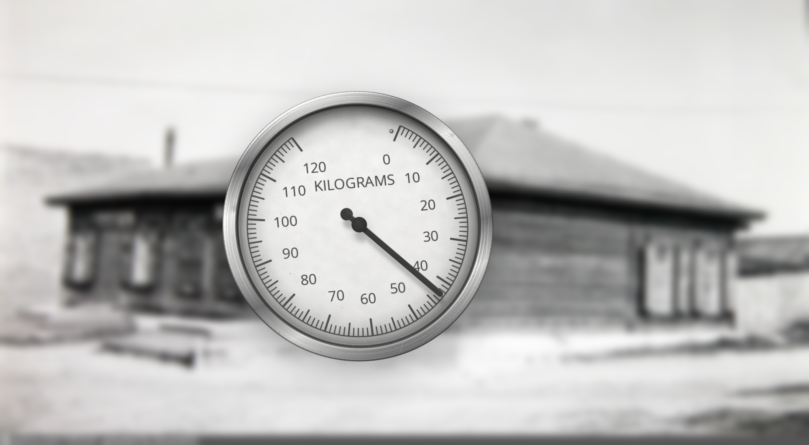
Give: 43 kg
